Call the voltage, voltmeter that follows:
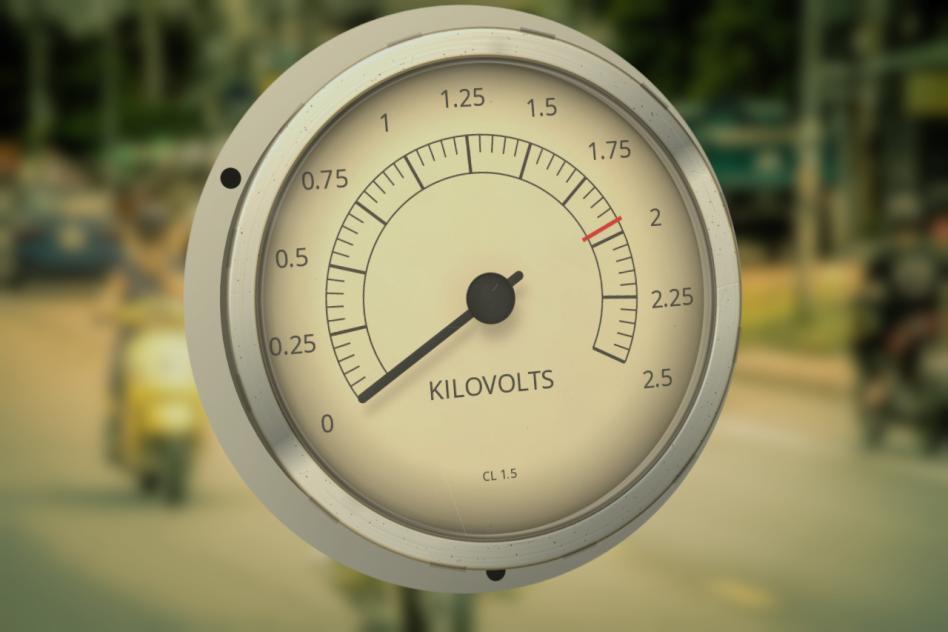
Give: 0 kV
